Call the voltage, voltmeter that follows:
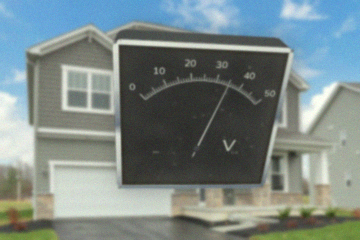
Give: 35 V
